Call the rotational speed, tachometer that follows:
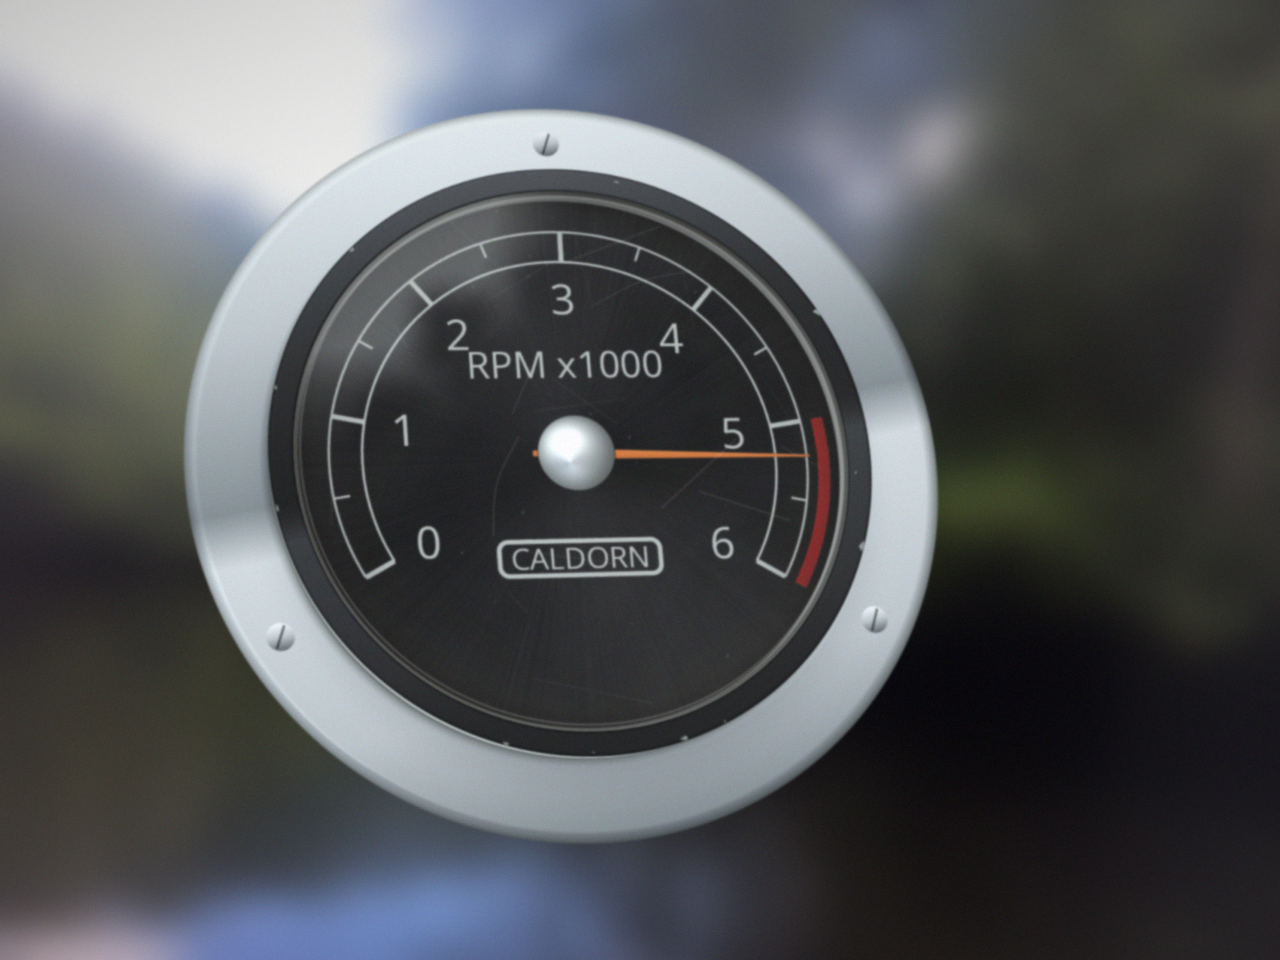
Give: 5250 rpm
